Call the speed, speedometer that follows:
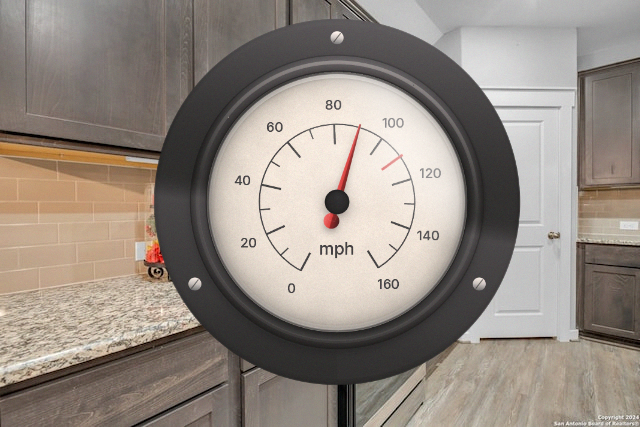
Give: 90 mph
